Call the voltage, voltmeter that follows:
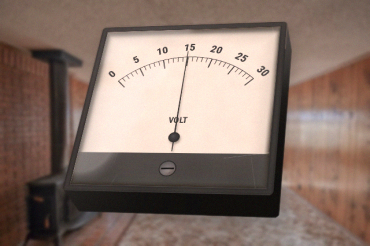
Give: 15 V
